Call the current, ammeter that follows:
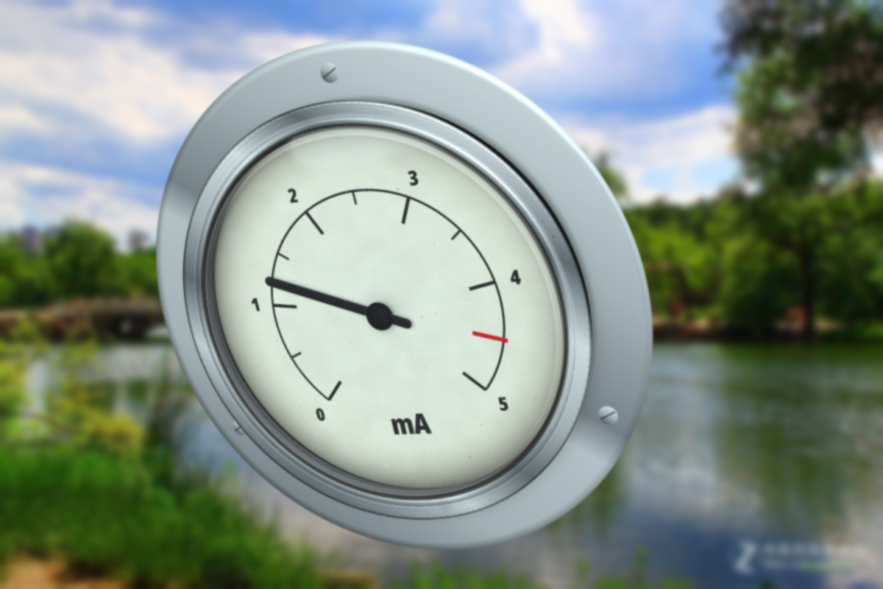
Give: 1.25 mA
